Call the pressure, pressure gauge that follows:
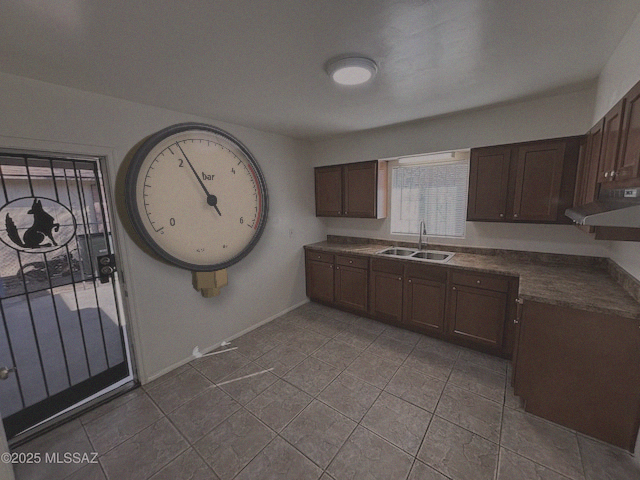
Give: 2.2 bar
